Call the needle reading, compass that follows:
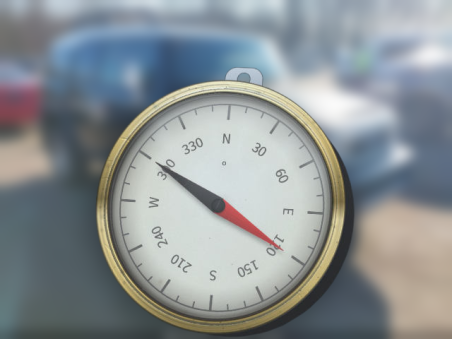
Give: 120 °
